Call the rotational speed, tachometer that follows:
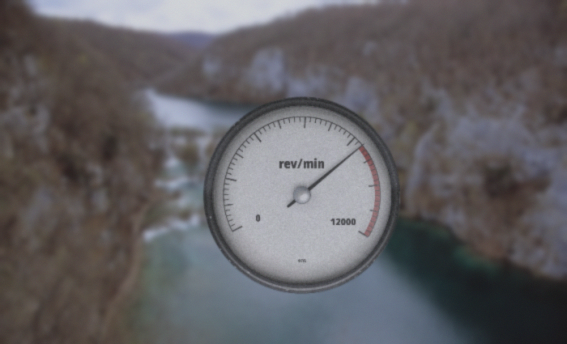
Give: 8400 rpm
